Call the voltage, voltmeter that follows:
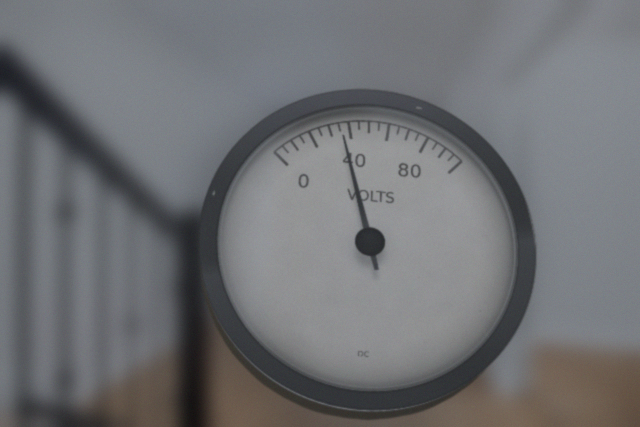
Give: 35 V
